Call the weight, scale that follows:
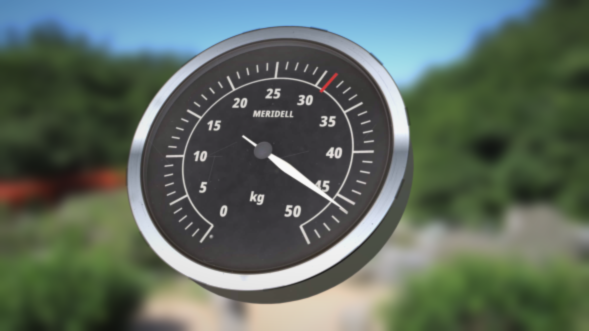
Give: 46 kg
